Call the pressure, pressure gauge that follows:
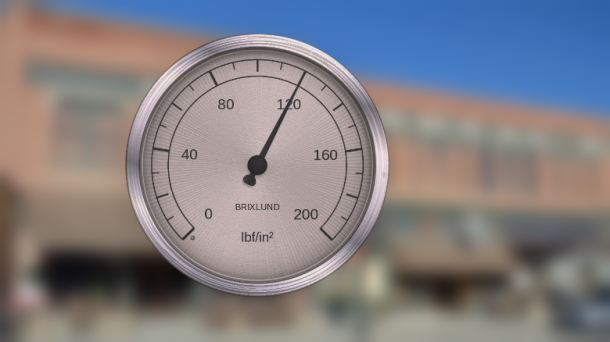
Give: 120 psi
